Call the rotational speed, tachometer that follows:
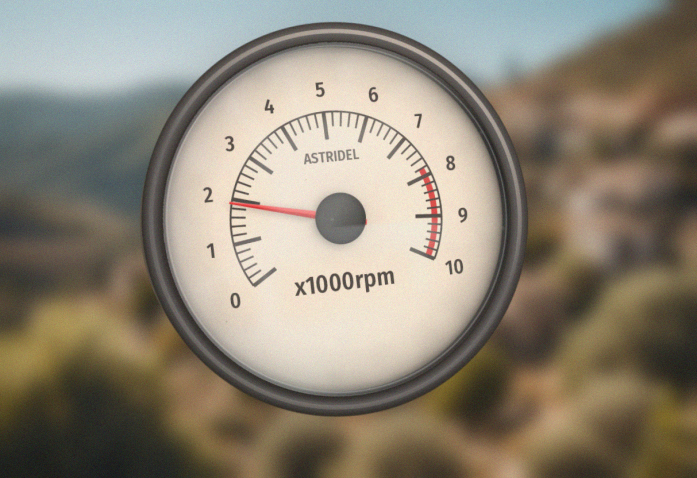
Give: 1900 rpm
